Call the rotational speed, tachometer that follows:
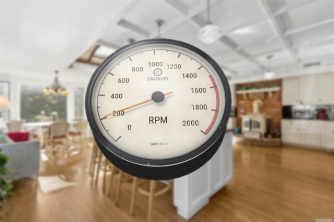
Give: 200 rpm
